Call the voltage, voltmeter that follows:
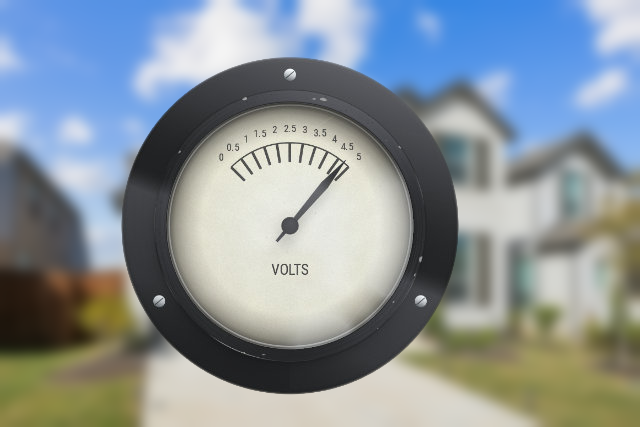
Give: 4.75 V
